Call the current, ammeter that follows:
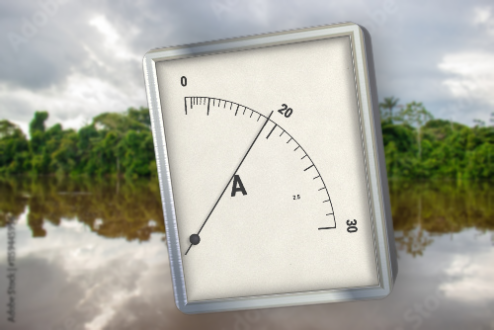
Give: 19 A
